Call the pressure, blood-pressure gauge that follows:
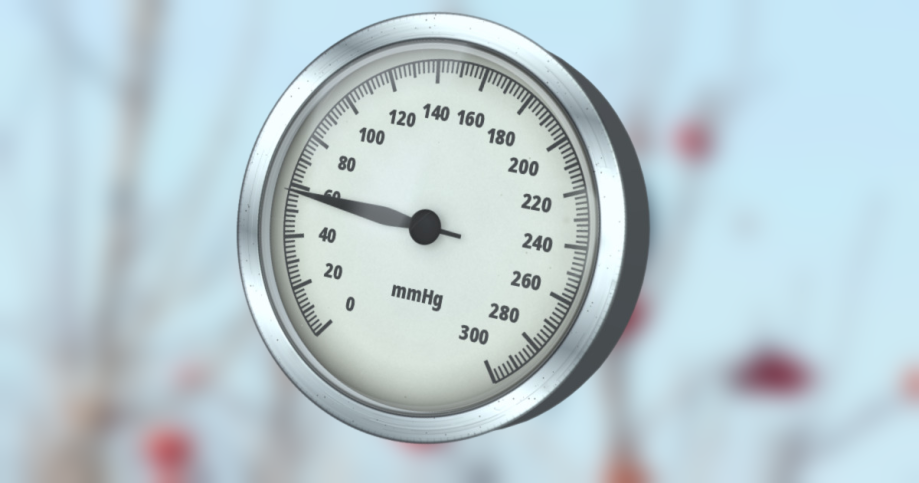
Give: 58 mmHg
